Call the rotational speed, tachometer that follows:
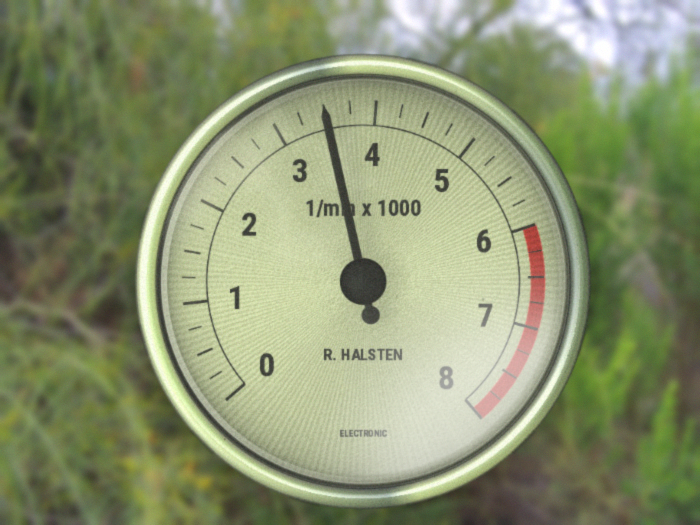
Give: 3500 rpm
